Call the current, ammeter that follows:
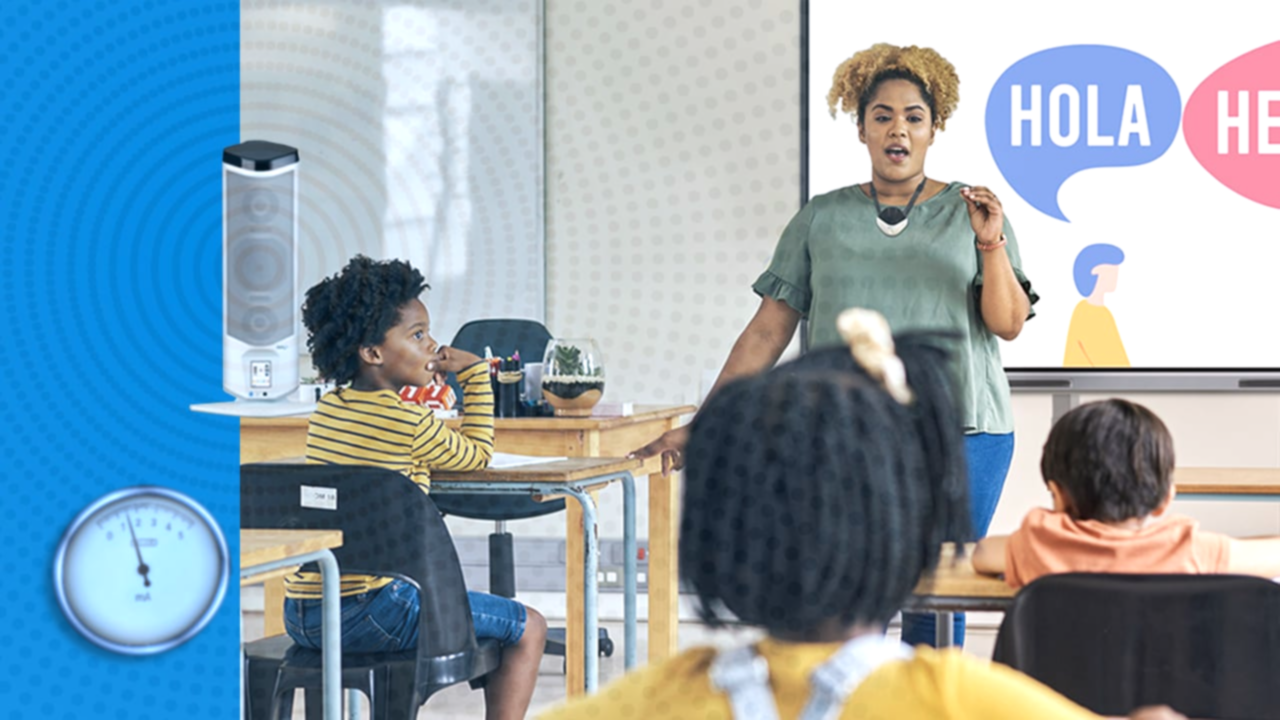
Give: 1.5 mA
